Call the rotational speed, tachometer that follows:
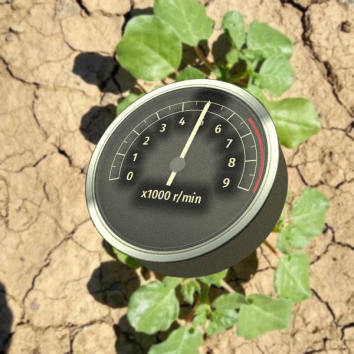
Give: 5000 rpm
